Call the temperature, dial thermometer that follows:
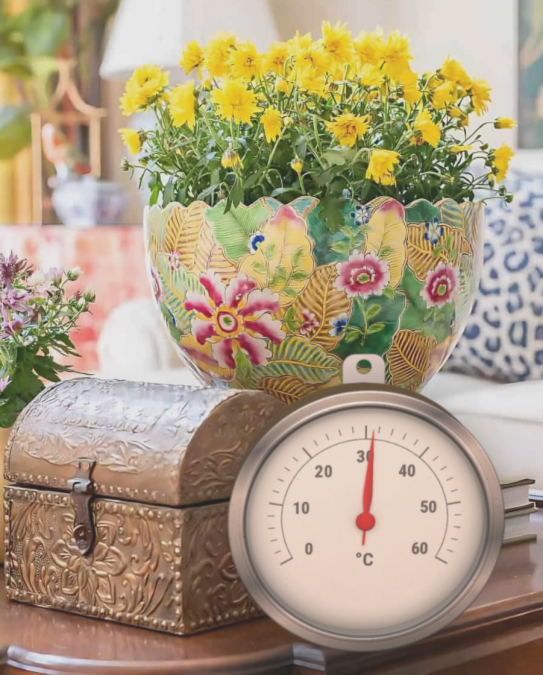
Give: 31 °C
